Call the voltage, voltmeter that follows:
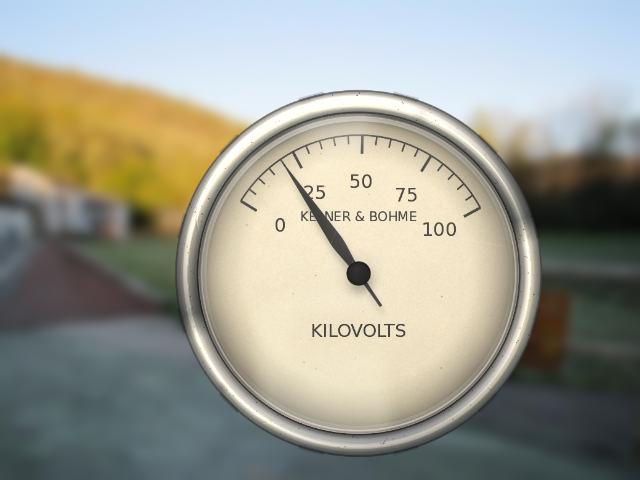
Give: 20 kV
